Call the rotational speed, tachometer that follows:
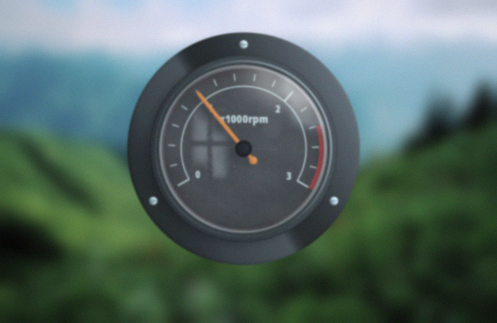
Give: 1000 rpm
